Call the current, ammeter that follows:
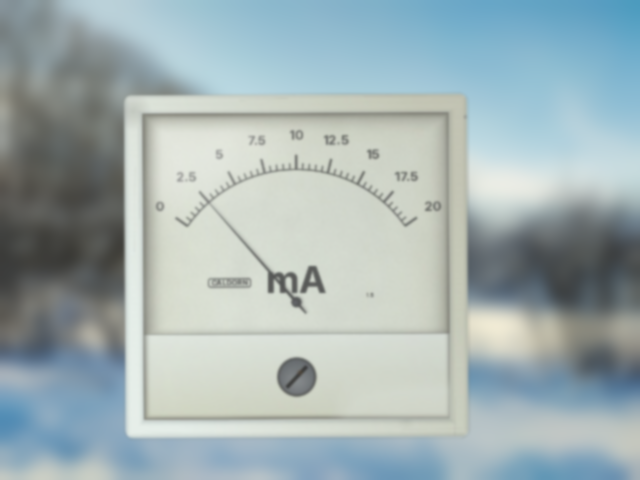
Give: 2.5 mA
